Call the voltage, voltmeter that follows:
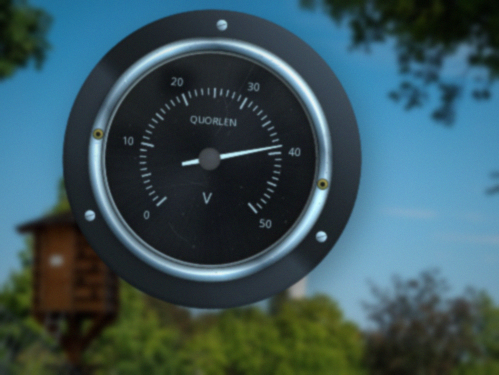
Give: 39 V
